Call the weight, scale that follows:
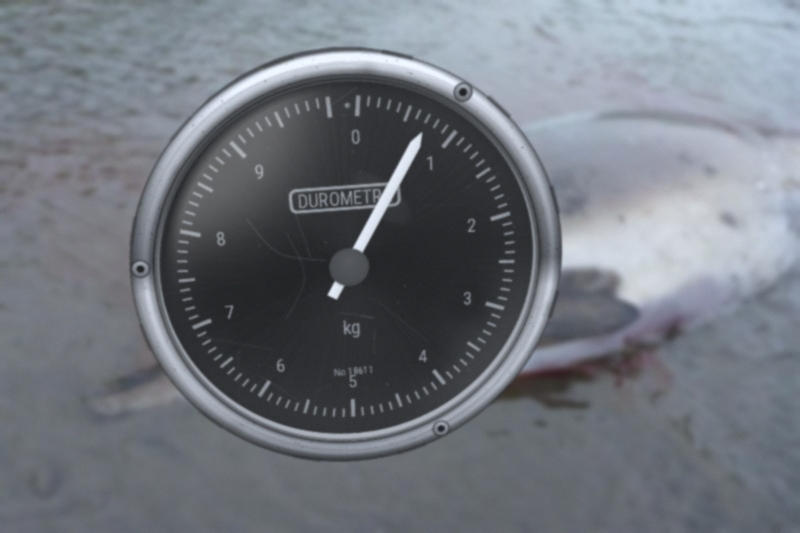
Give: 0.7 kg
